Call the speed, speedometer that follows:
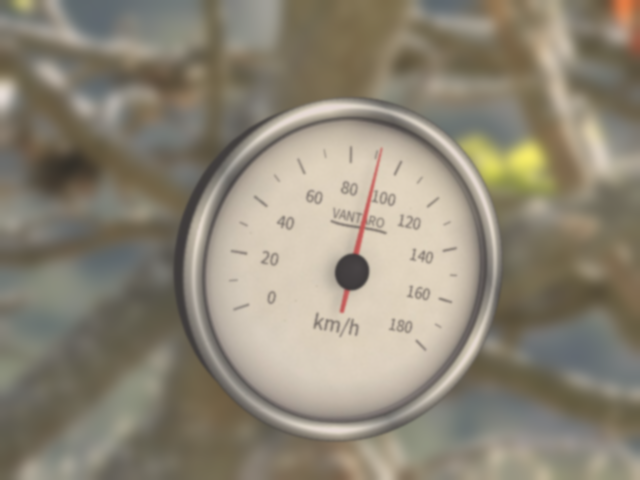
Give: 90 km/h
